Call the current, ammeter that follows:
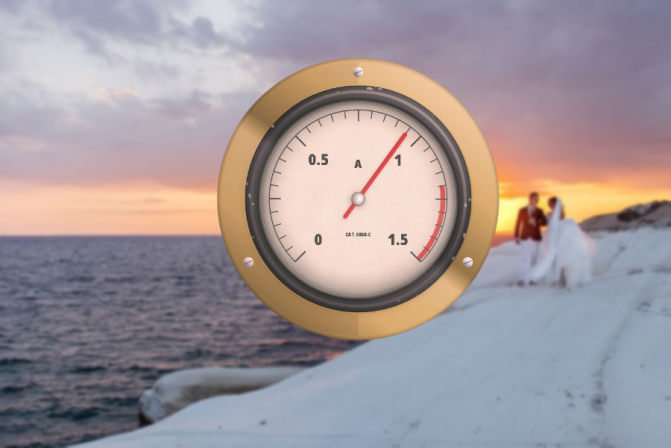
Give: 0.95 A
